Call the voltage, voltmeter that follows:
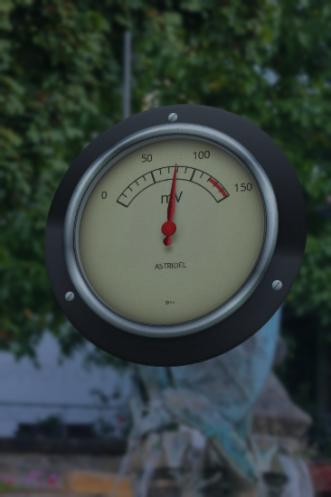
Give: 80 mV
